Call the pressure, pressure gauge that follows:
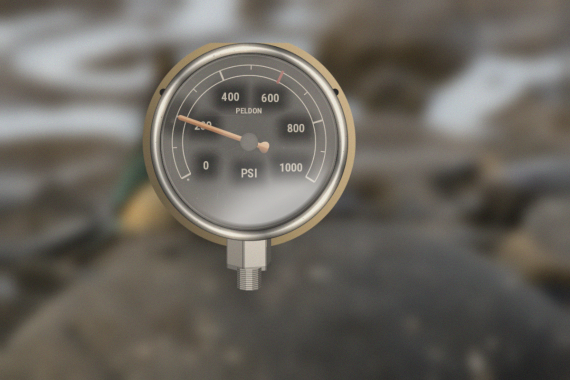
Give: 200 psi
